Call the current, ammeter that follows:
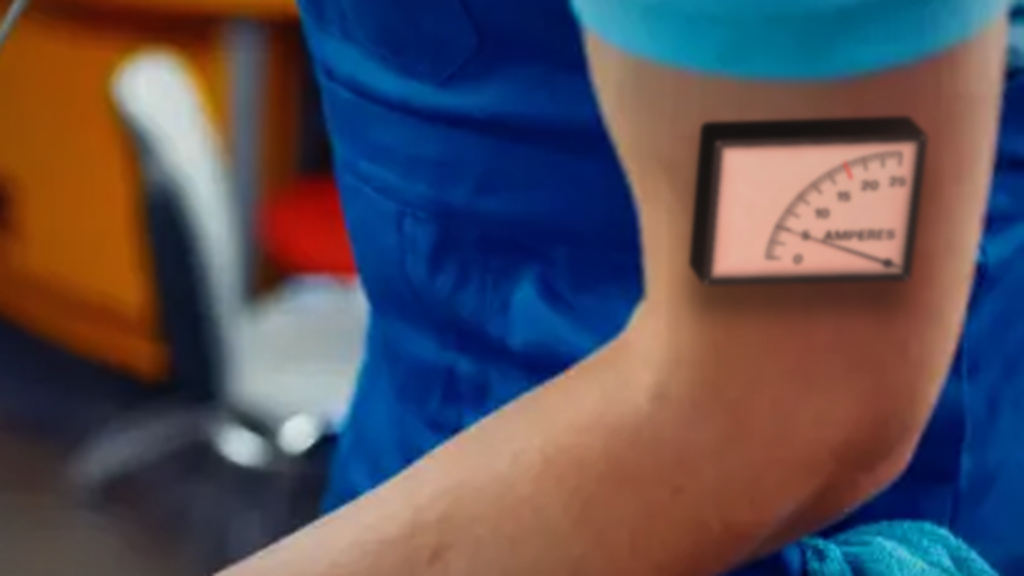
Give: 5 A
